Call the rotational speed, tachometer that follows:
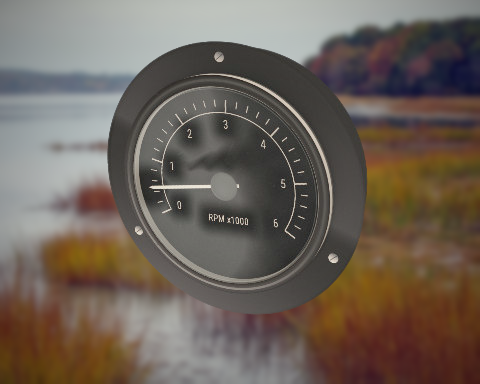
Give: 500 rpm
